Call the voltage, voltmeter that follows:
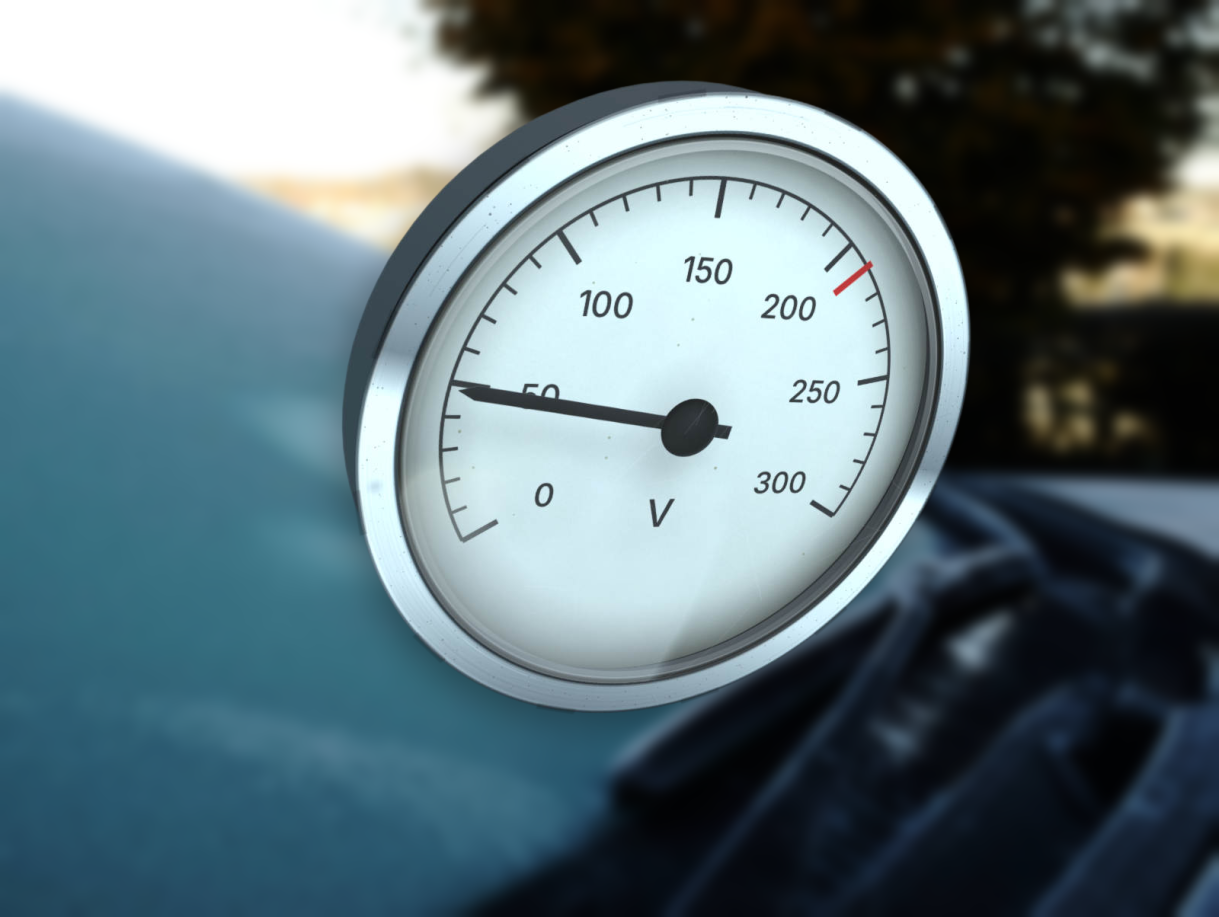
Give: 50 V
